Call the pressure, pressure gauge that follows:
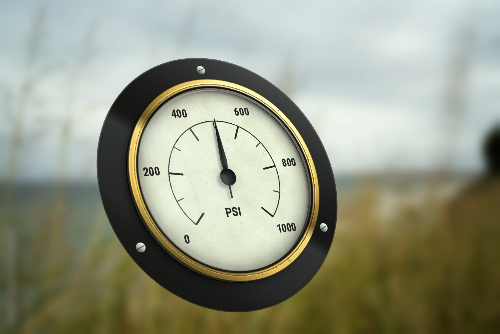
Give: 500 psi
